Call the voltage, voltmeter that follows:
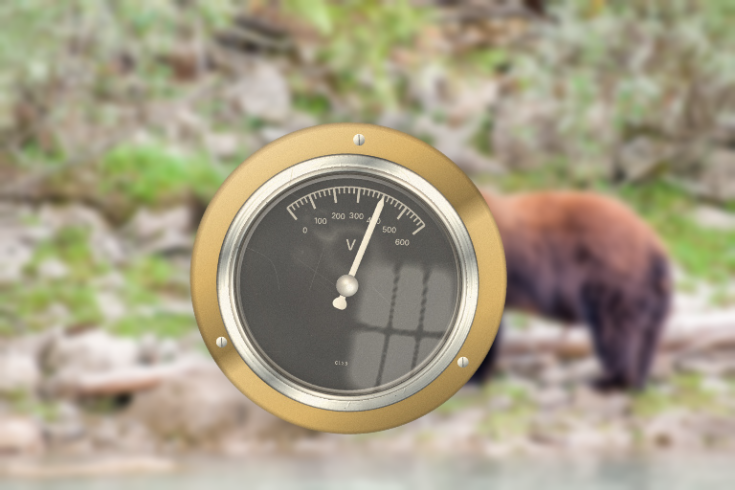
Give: 400 V
